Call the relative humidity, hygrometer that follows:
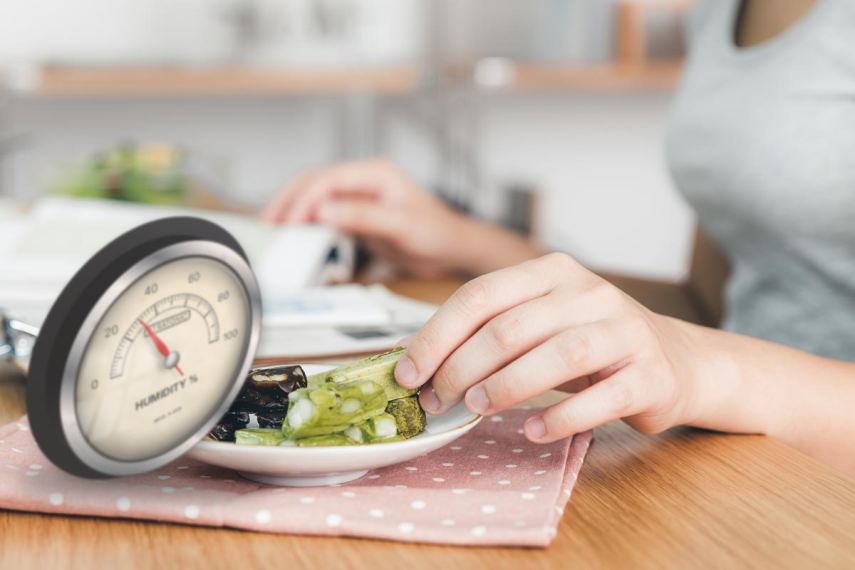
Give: 30 %
